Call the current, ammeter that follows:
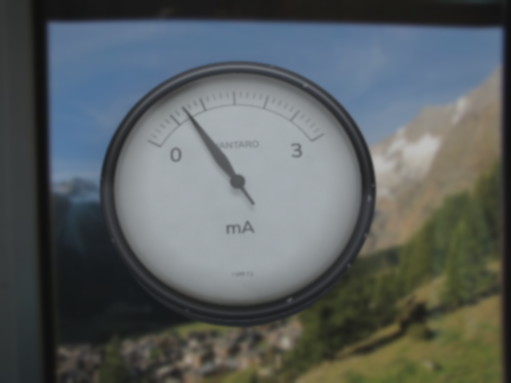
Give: 0.7 mA
